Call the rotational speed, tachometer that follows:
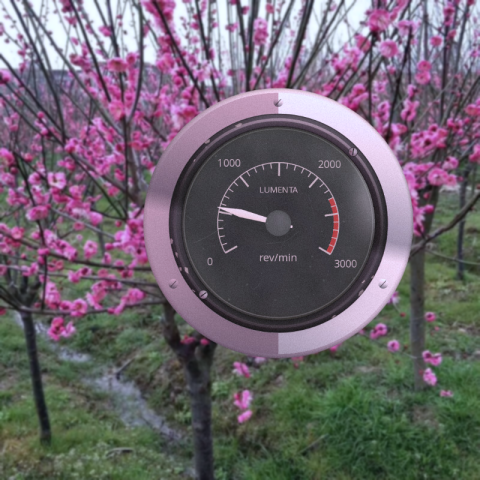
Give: 550 rpm
